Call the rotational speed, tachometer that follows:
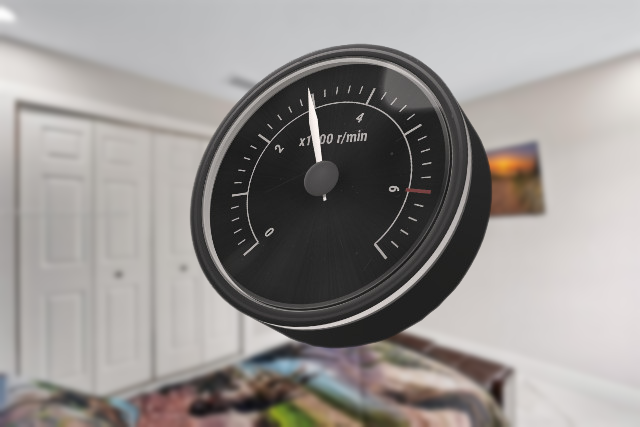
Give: 3000 rpm
